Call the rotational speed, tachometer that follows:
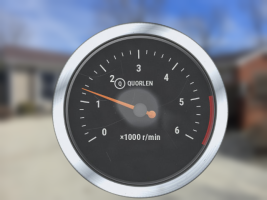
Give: 1300 rpm
